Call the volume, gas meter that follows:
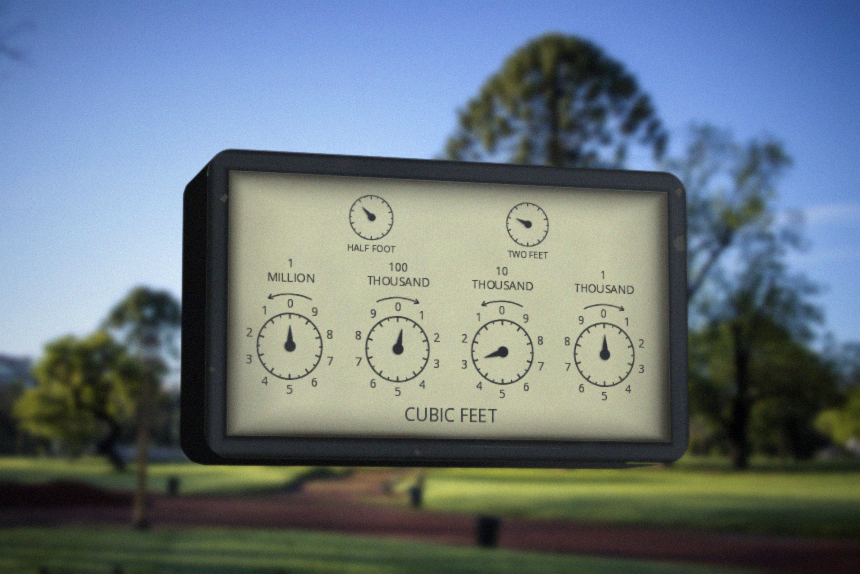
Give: 3000 ft³
